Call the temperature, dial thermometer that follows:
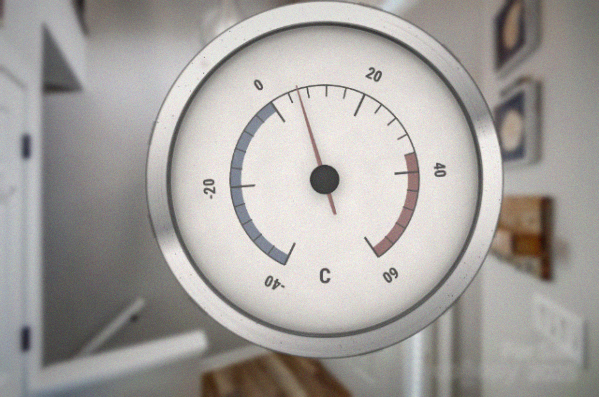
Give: 6 °C
